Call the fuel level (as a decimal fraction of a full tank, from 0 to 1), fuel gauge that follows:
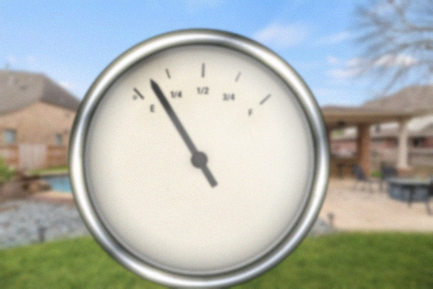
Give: 0.125
